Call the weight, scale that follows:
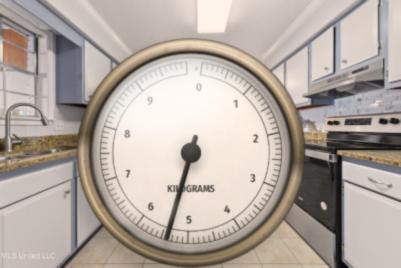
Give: 5.4 kg
